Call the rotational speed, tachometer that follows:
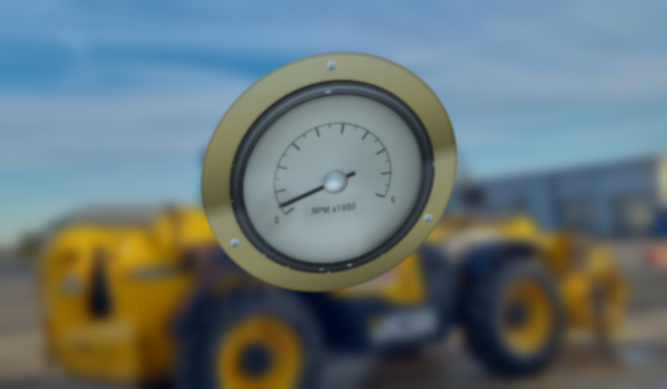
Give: 500 rpm
